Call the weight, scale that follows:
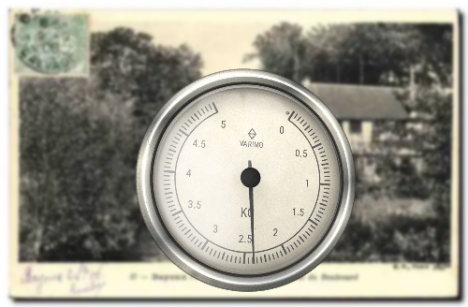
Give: 2.4 kg
